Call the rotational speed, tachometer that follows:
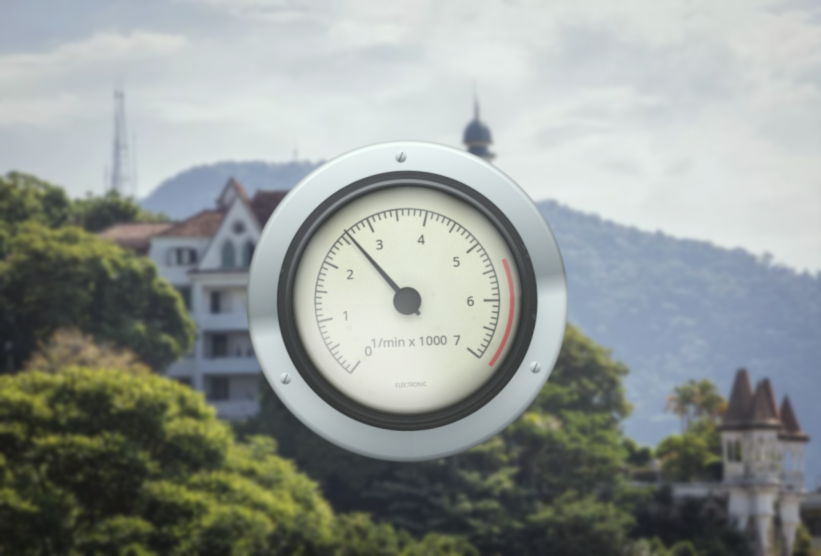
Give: 2600 rpm
